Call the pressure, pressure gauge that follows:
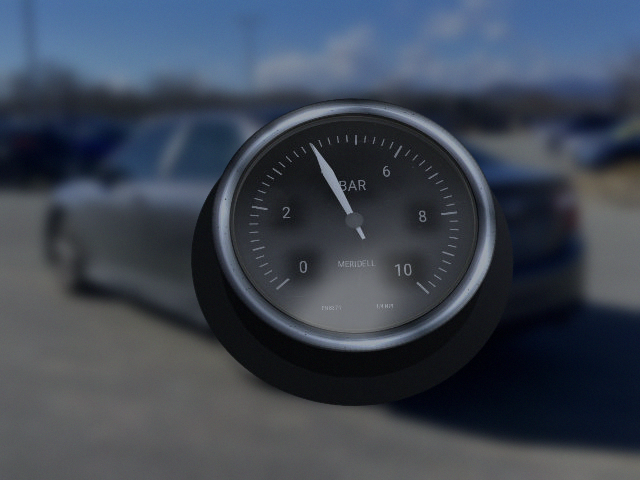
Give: 4 bar
